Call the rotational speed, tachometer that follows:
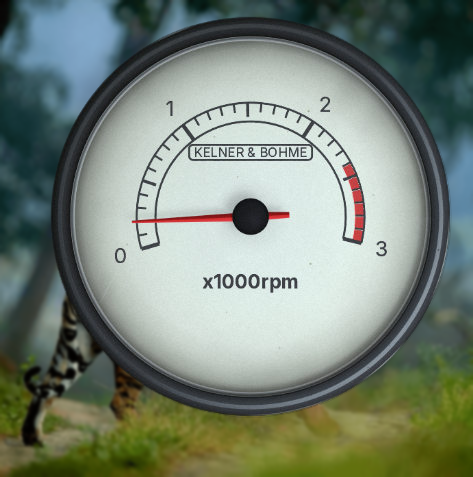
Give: 200 rpm
